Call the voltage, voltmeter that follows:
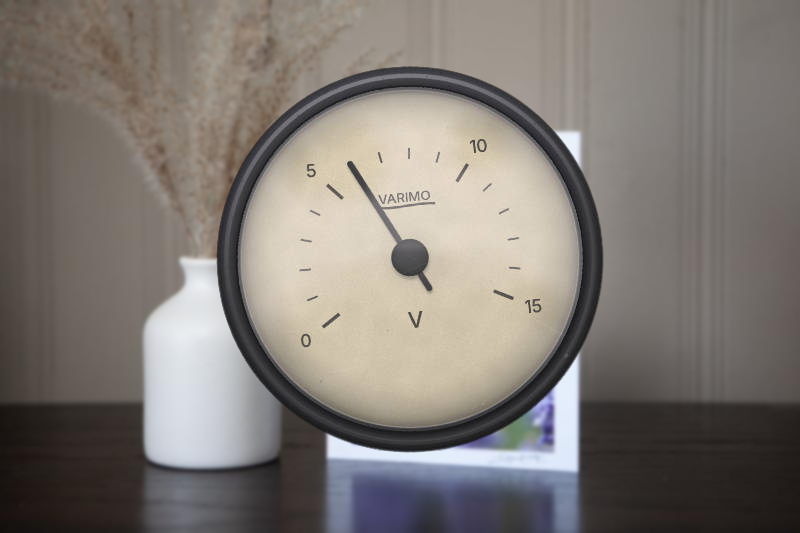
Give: 6 V
